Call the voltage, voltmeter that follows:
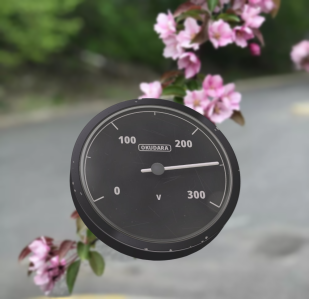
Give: 250 V
